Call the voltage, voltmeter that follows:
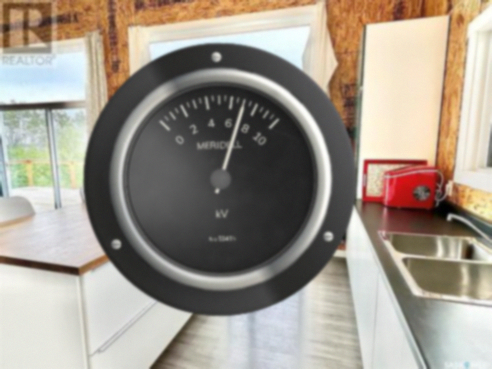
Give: 7 kV
